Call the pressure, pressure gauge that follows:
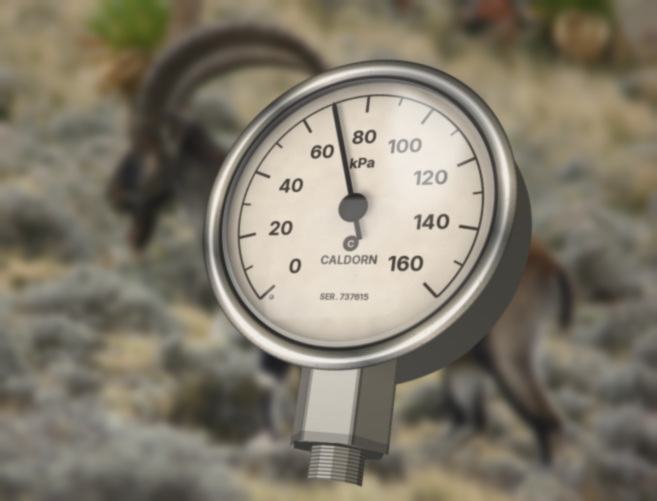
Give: 70 kPa
